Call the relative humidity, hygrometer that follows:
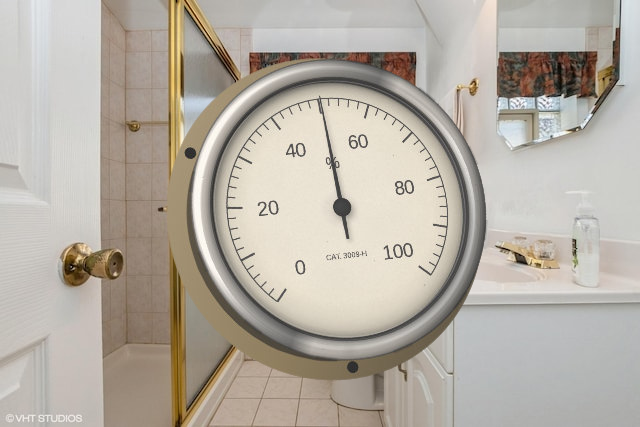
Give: 50 %
